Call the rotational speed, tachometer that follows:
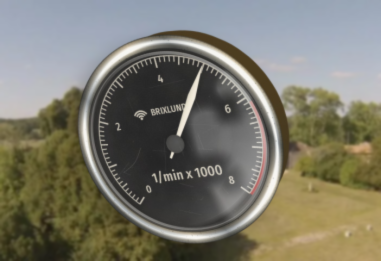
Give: 5000 rpm
